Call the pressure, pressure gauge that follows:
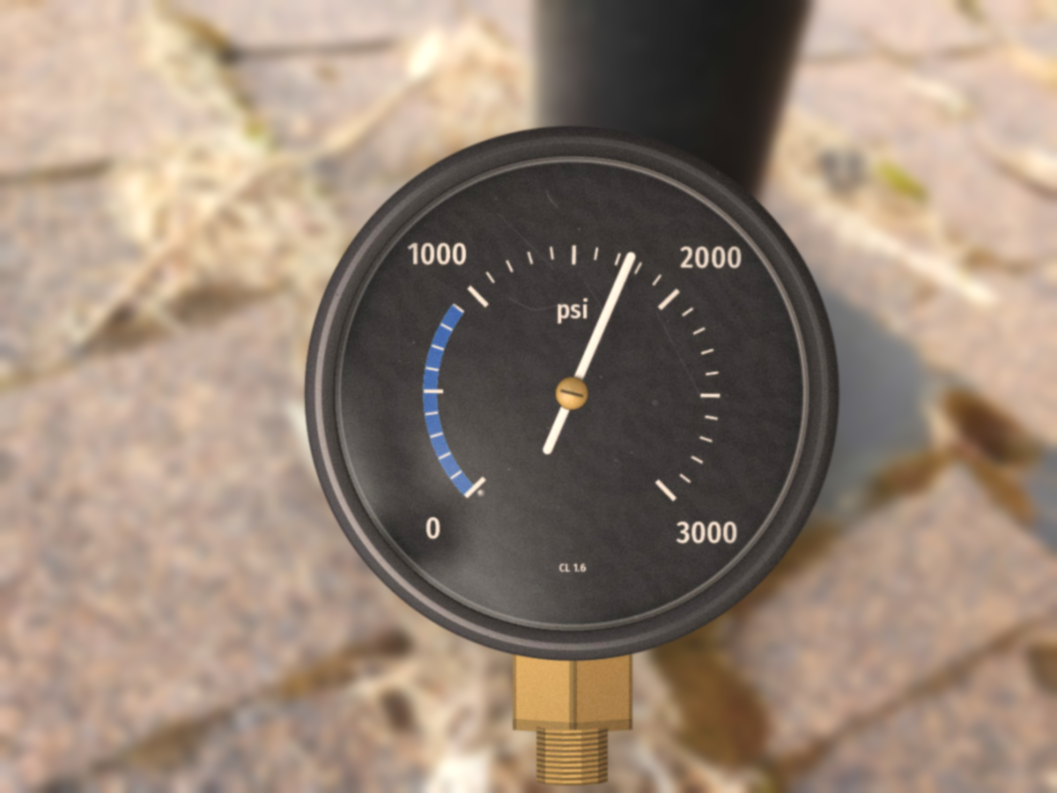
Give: 1750 psi
